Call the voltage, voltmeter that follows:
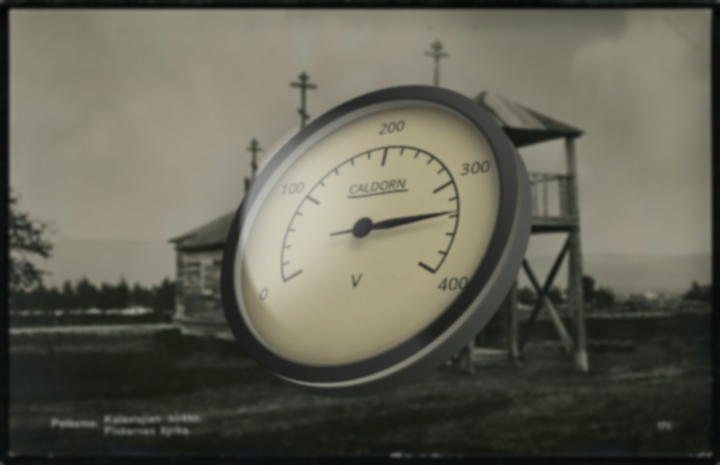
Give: 340 V
